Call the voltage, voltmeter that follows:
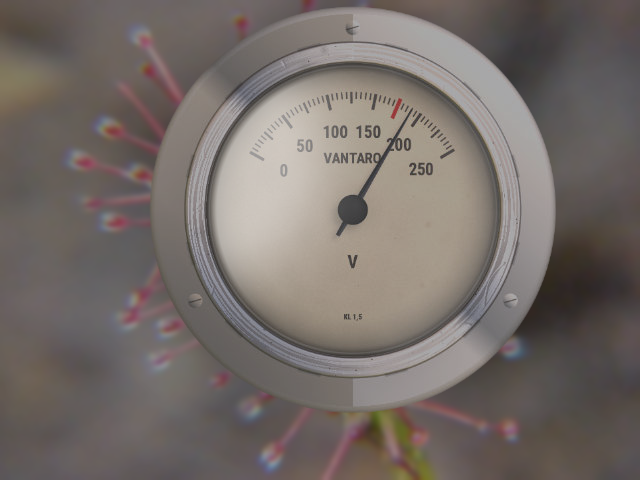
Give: 190 V
